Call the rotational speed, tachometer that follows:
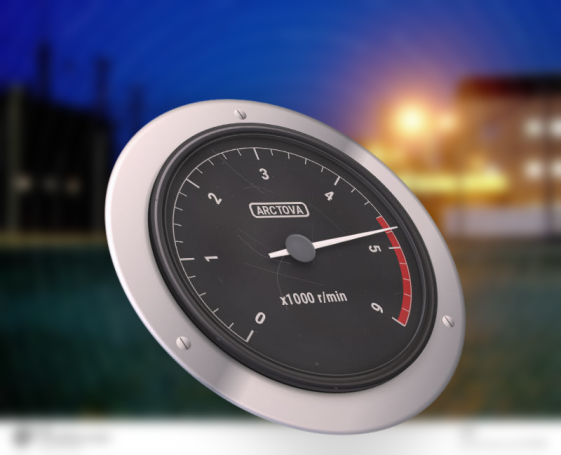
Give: 4800 rpm
